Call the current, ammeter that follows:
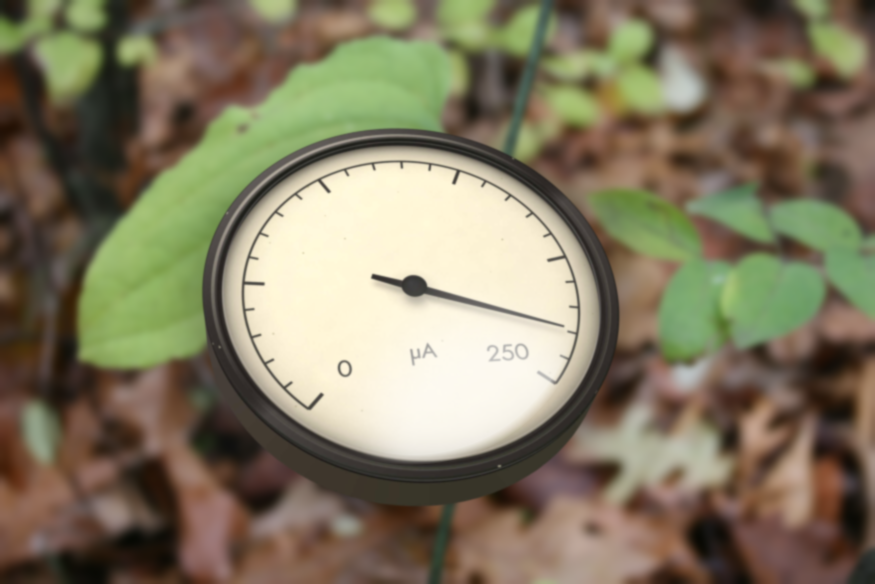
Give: 230 µA
